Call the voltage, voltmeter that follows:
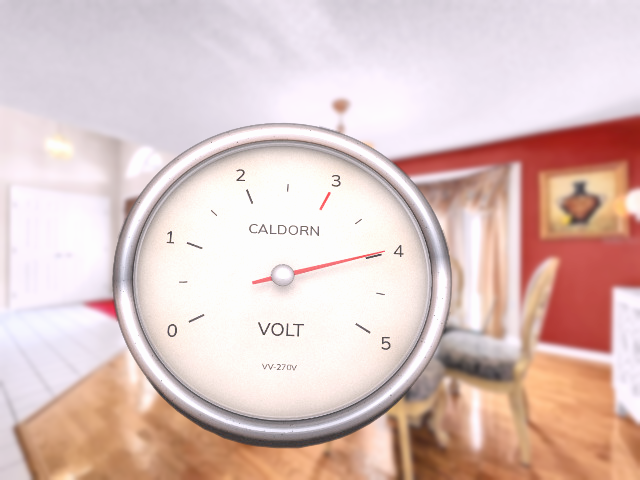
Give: 4 V
